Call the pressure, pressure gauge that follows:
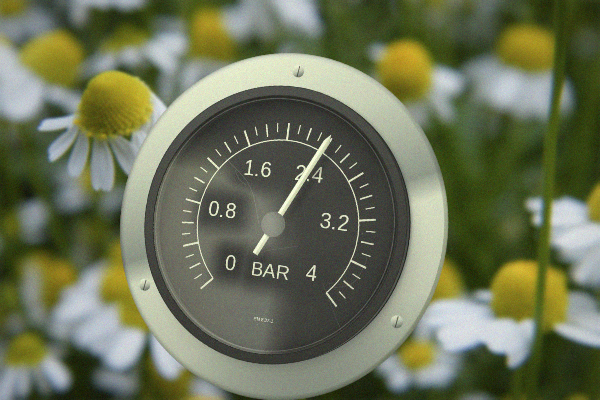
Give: 2.4 bar
